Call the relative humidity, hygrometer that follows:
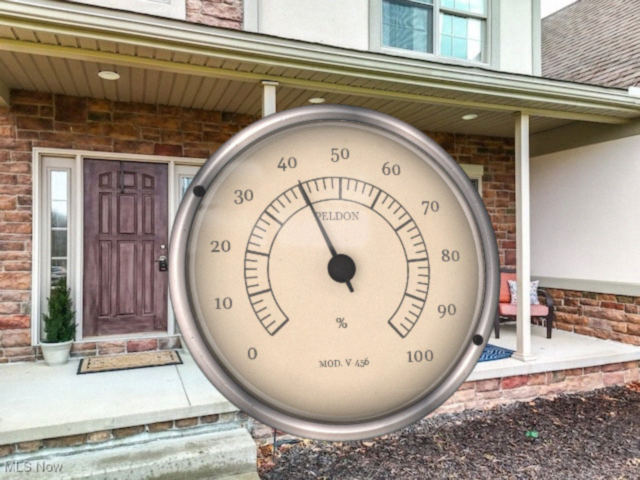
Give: 40 %
